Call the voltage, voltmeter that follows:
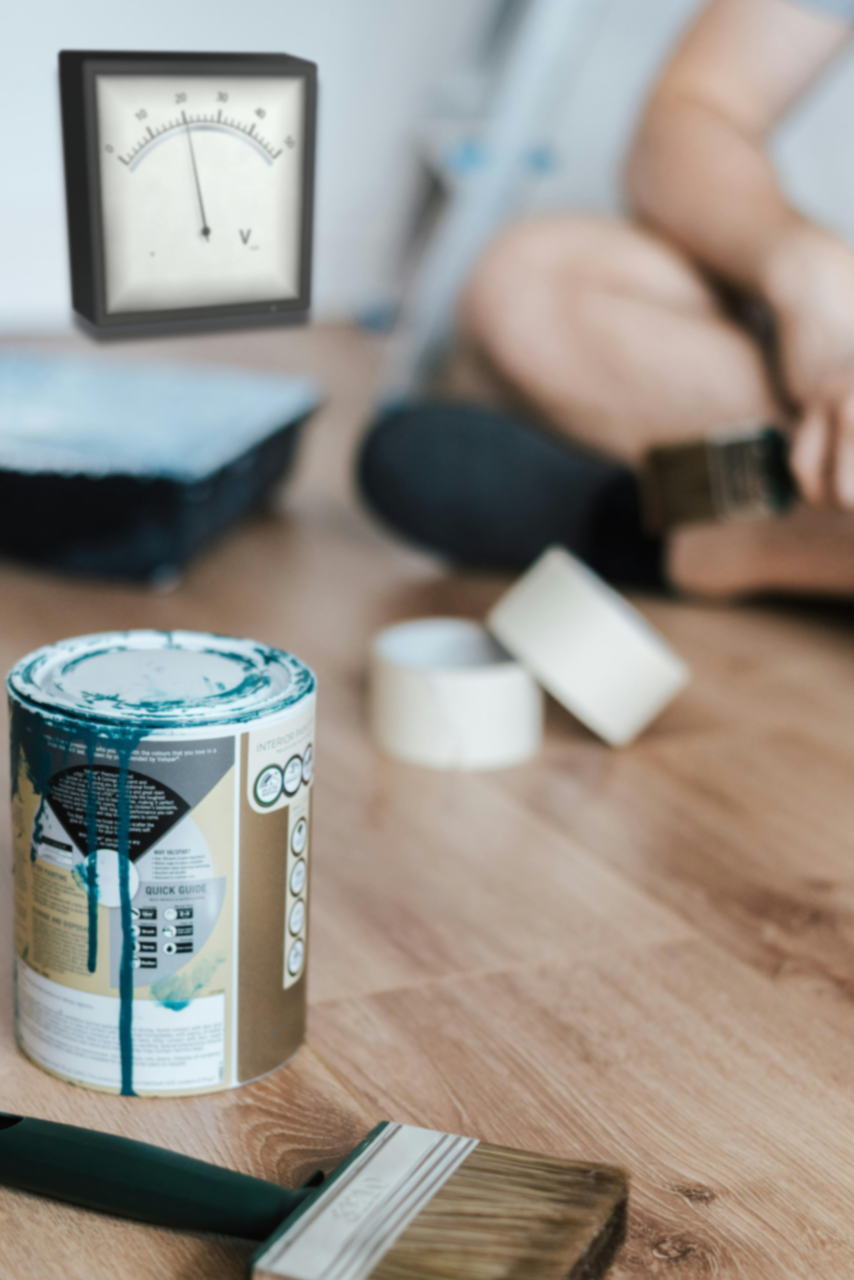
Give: 20 V
